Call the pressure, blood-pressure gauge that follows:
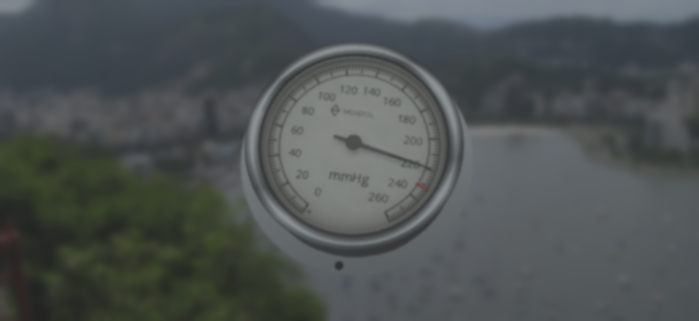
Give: 220 mmHg
